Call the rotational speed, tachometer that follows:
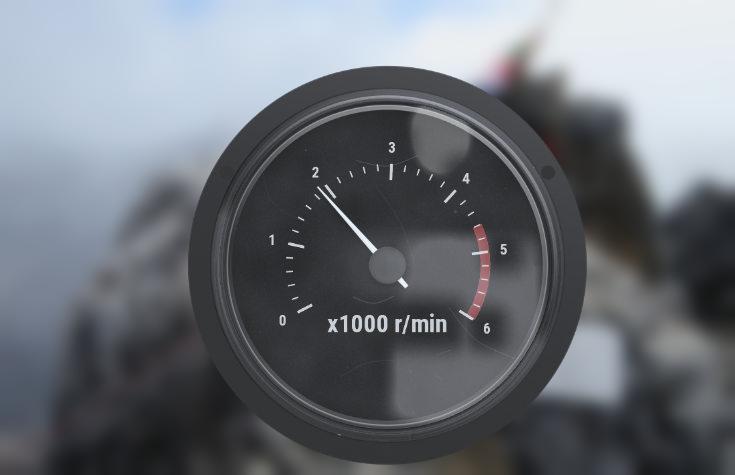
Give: 1900 rpm
